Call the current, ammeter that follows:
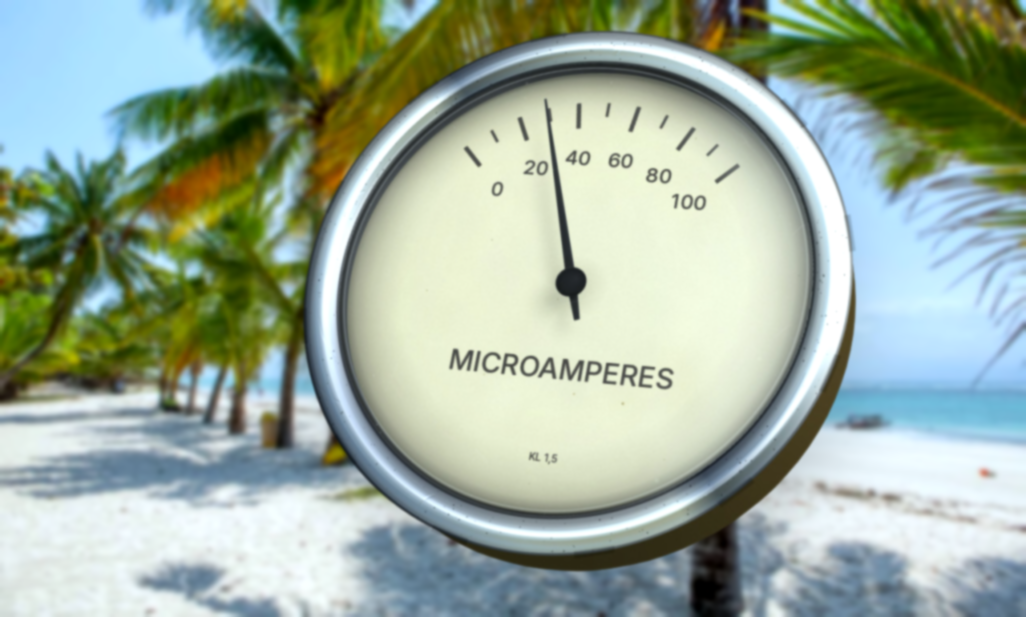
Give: 30 µA
